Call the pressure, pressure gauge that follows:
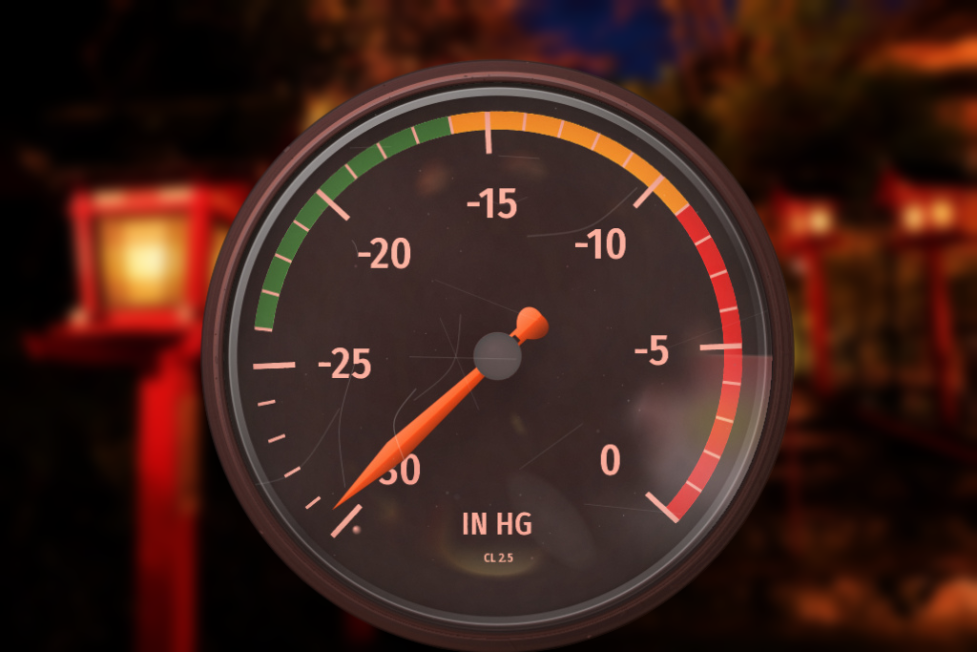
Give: -29.5 inHg
